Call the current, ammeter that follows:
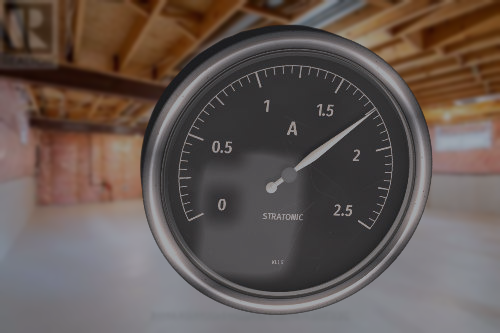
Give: 1.75 A
